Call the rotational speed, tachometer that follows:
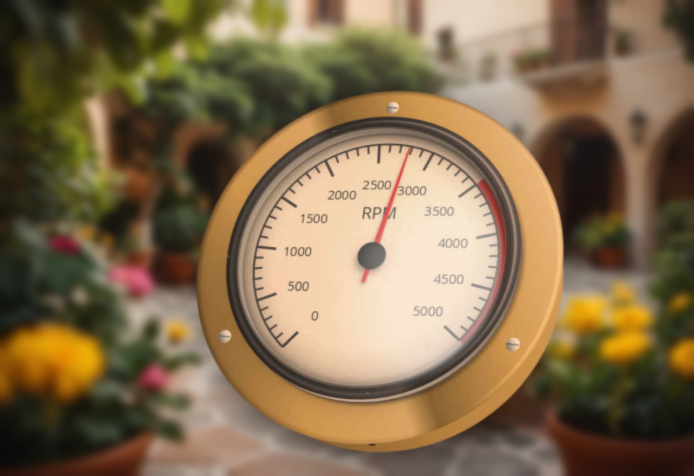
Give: 2800 rpm
